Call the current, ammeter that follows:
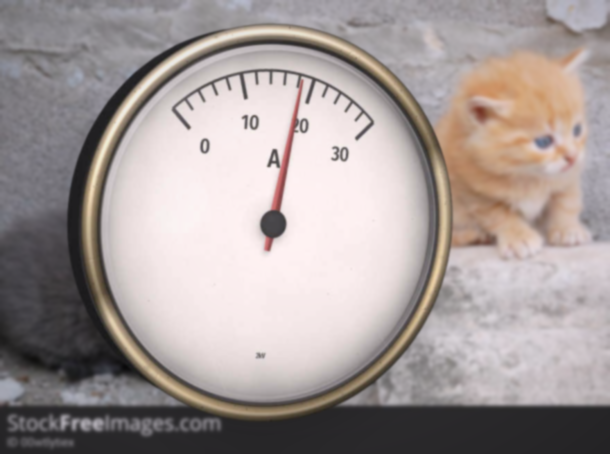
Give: 18 A
